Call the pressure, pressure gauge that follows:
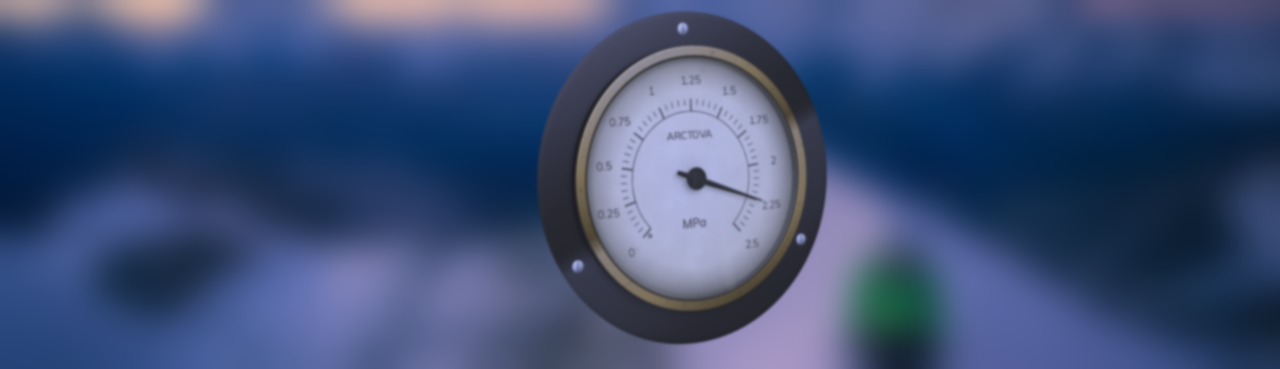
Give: 2.25 MPa
